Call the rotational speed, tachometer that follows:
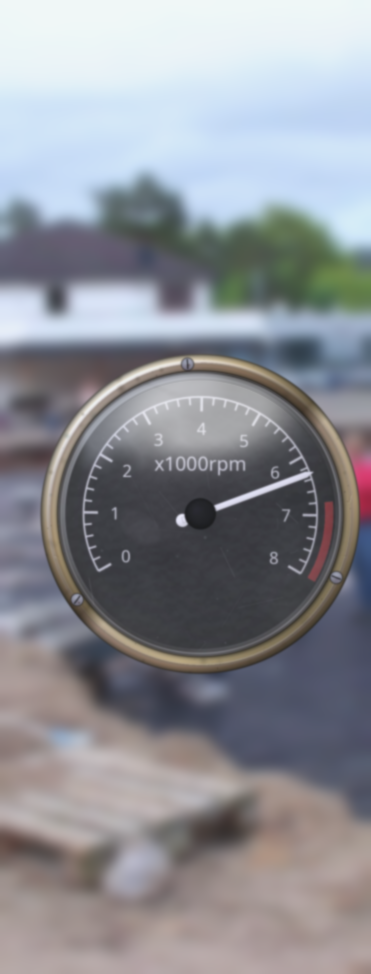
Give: 6300 rpm
